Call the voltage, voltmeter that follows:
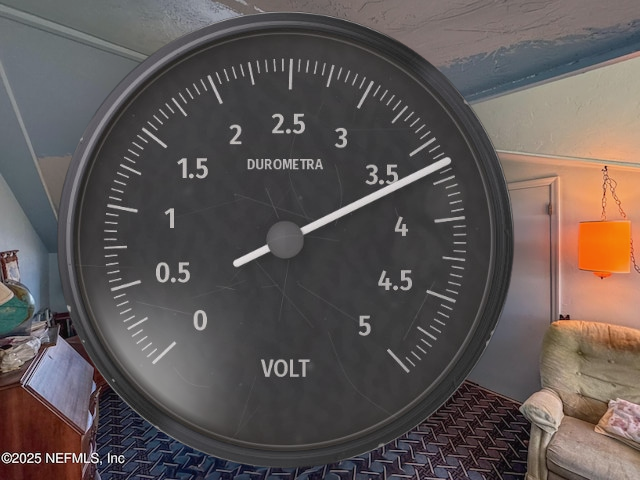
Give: 3.65 V
